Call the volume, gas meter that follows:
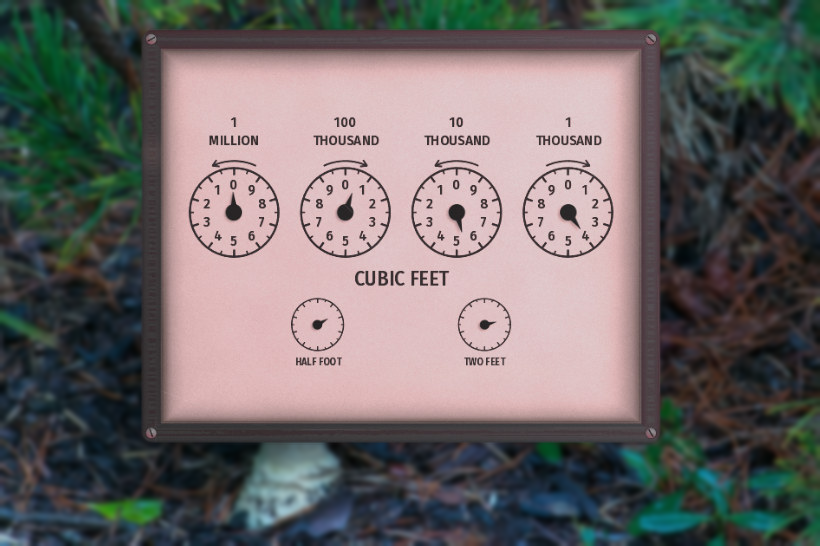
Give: 5400 ft³
